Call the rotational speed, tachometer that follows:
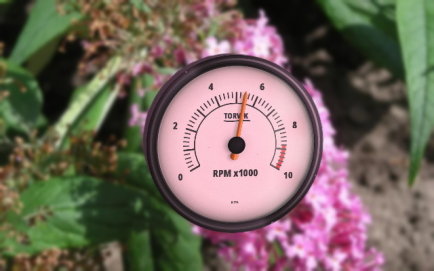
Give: 5400 rpm
